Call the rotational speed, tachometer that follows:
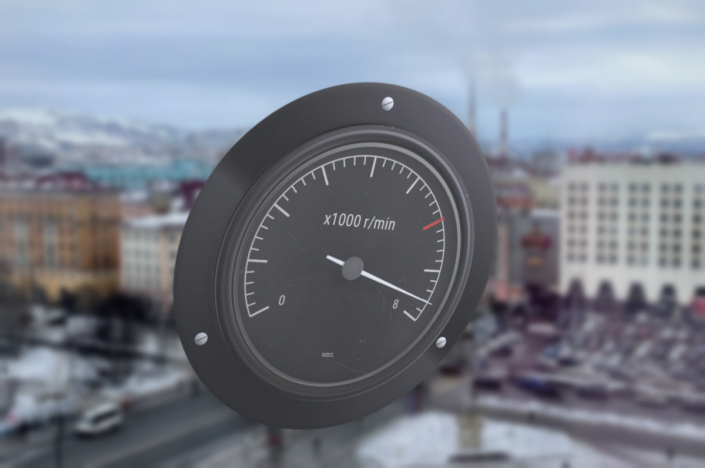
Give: 7600 rpm
